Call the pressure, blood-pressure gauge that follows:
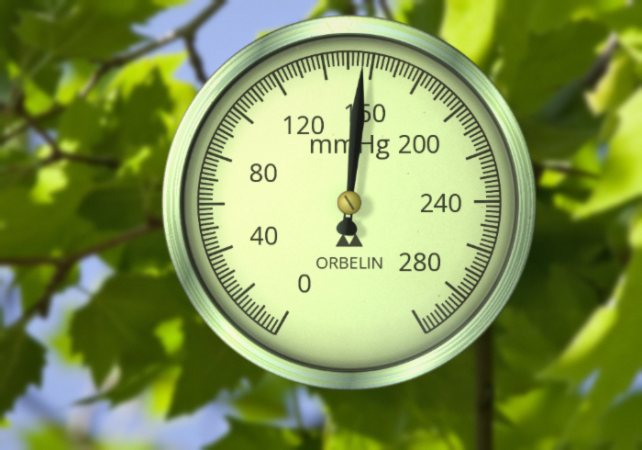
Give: 156 mmHg
